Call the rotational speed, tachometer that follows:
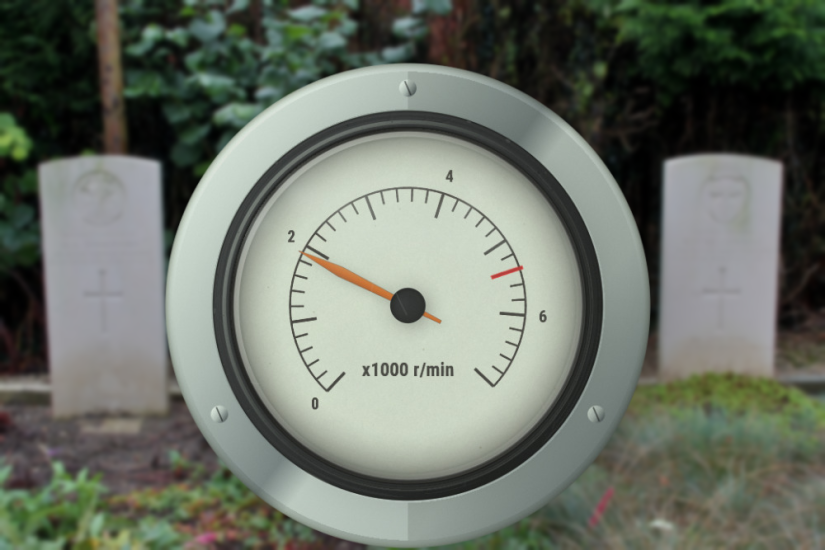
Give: 1900 rpm
